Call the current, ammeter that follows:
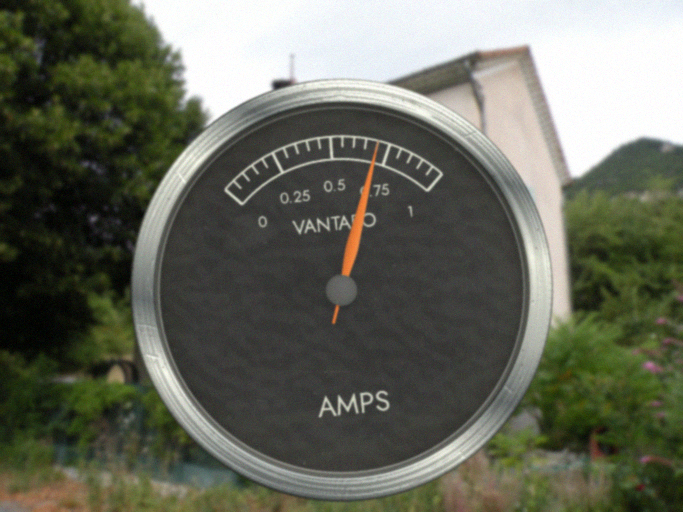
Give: 0.7 A
